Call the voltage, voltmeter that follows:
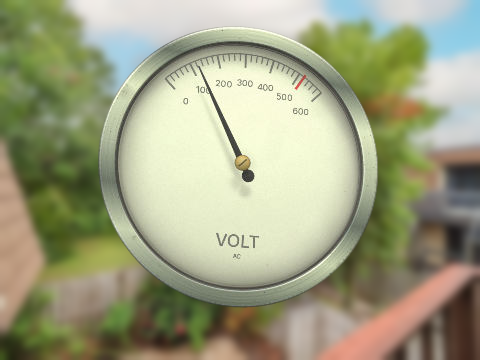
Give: 120 V
